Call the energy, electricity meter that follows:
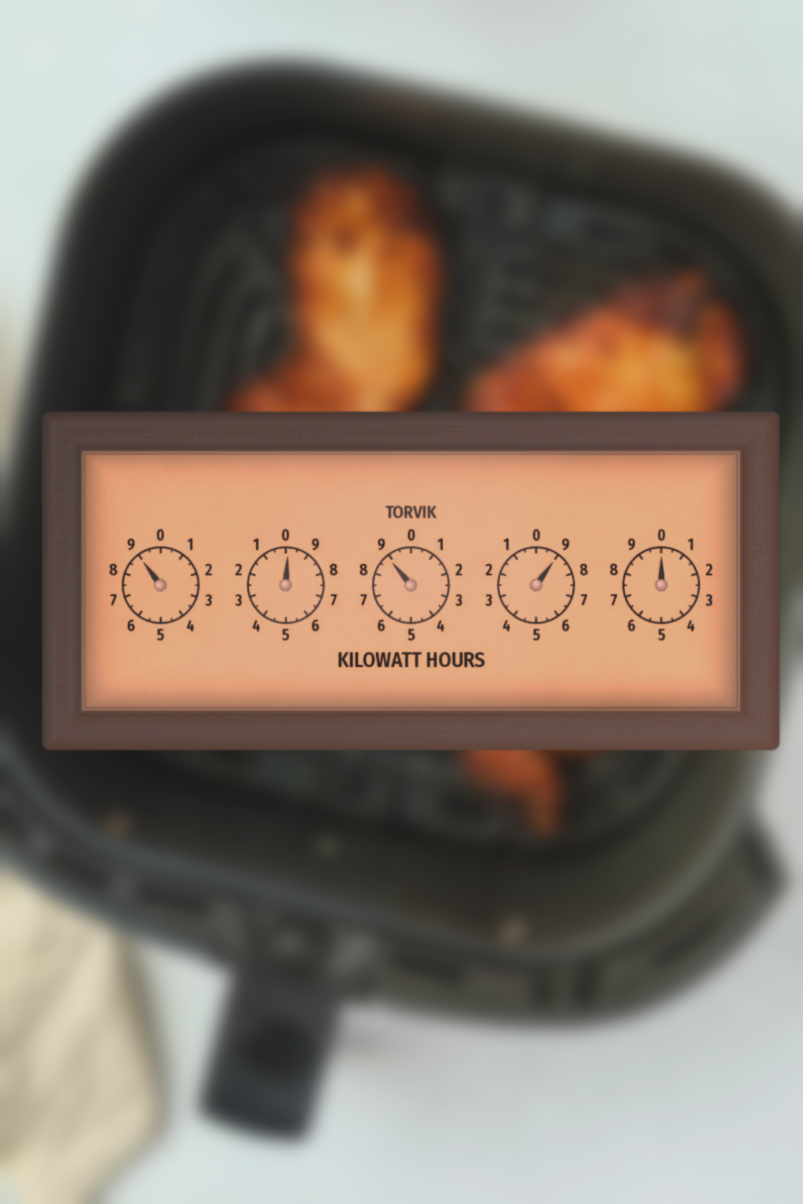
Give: 89890 kWh
